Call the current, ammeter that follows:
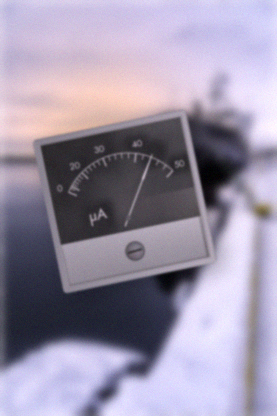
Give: 44 µA
